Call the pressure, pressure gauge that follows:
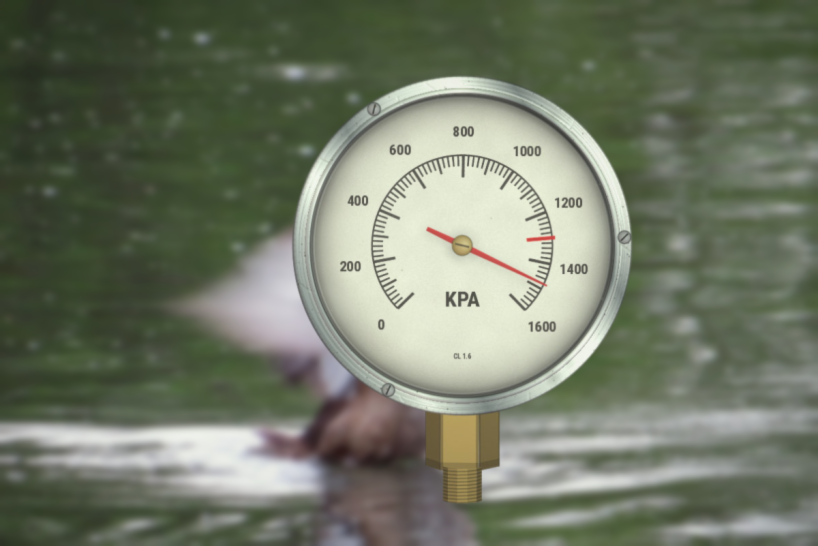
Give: 1480 kPa
